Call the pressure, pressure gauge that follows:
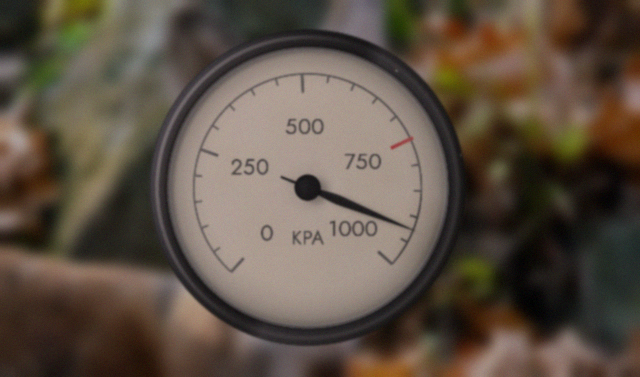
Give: 925 kPa
